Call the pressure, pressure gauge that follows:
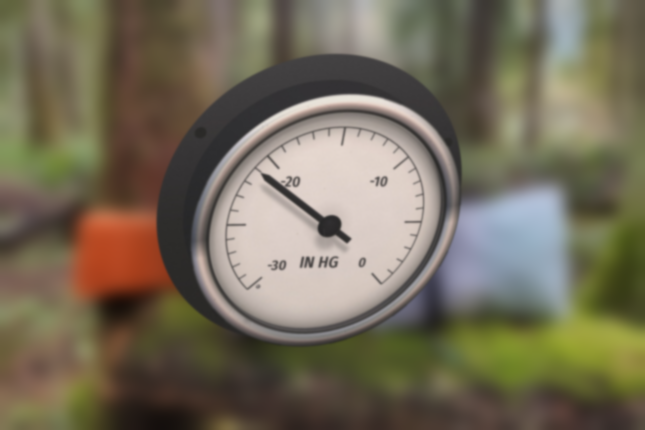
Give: -21 inHg
